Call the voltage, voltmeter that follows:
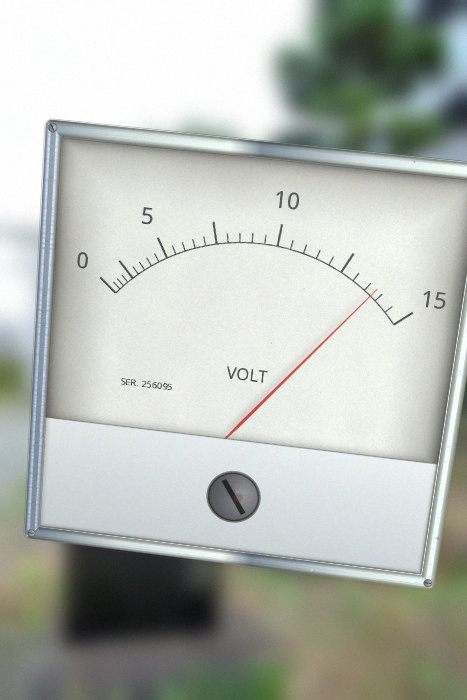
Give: 13.75 V
